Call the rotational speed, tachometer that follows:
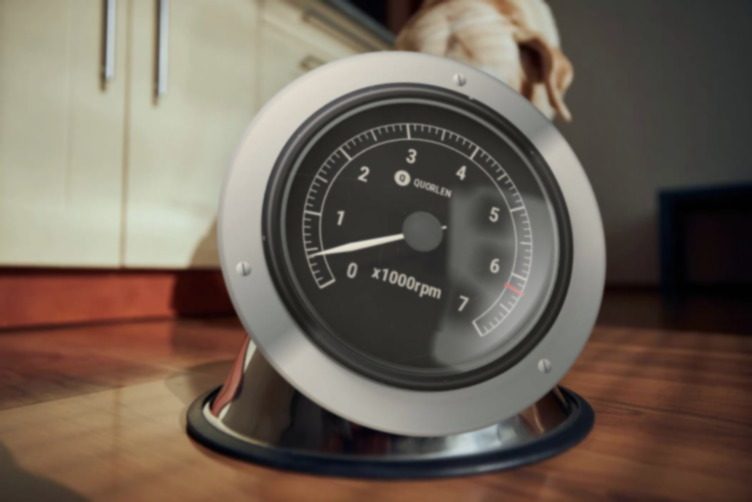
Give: 400 rpm
